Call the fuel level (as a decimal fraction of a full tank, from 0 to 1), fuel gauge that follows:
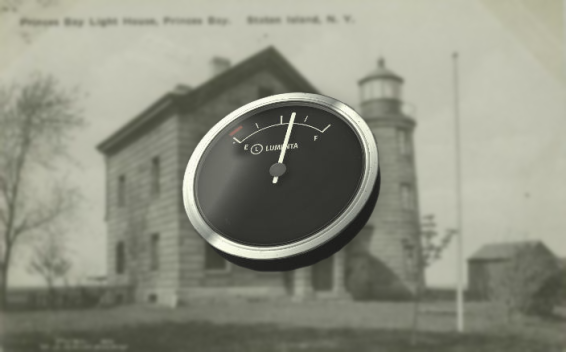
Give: 0.625
